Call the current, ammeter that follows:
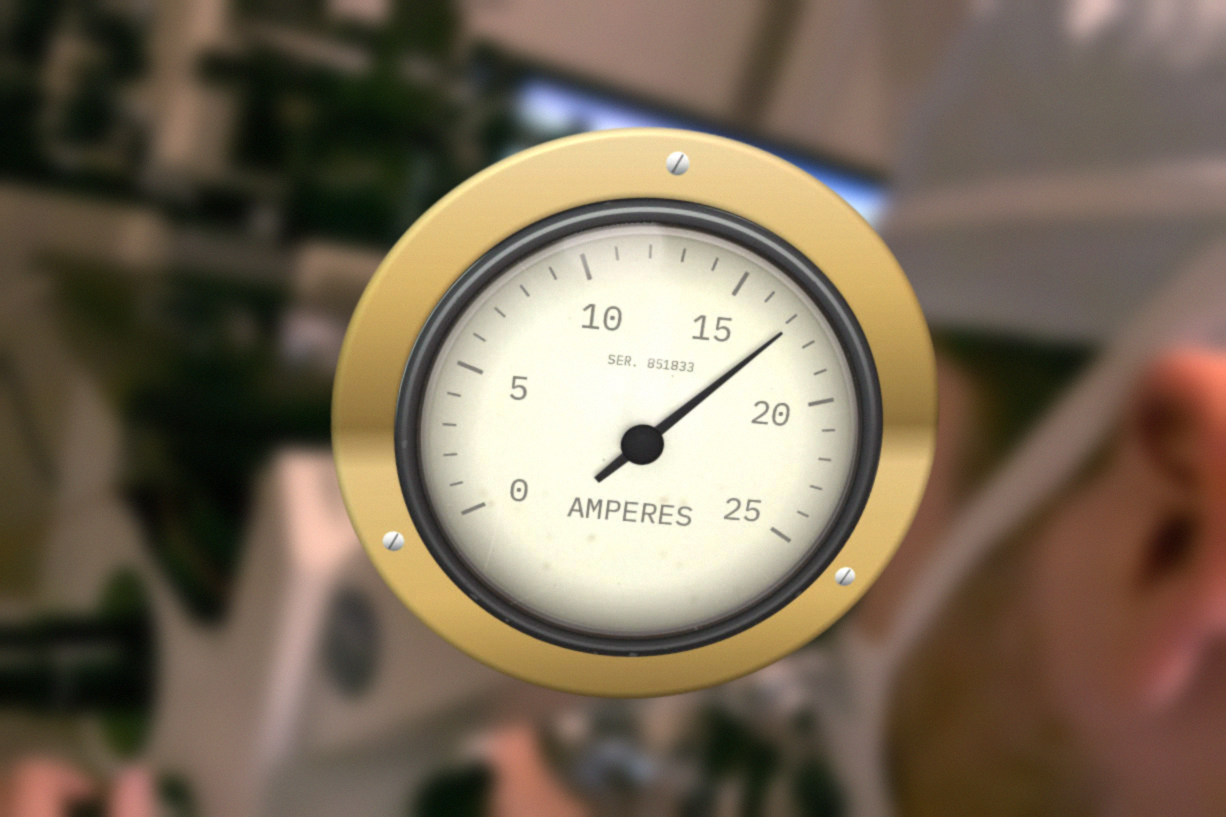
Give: 17 A
